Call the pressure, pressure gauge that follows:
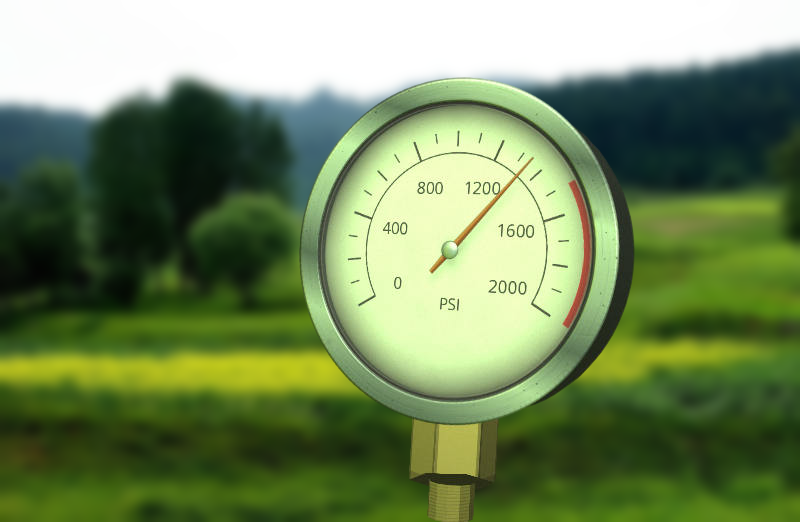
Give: 1350 psi
